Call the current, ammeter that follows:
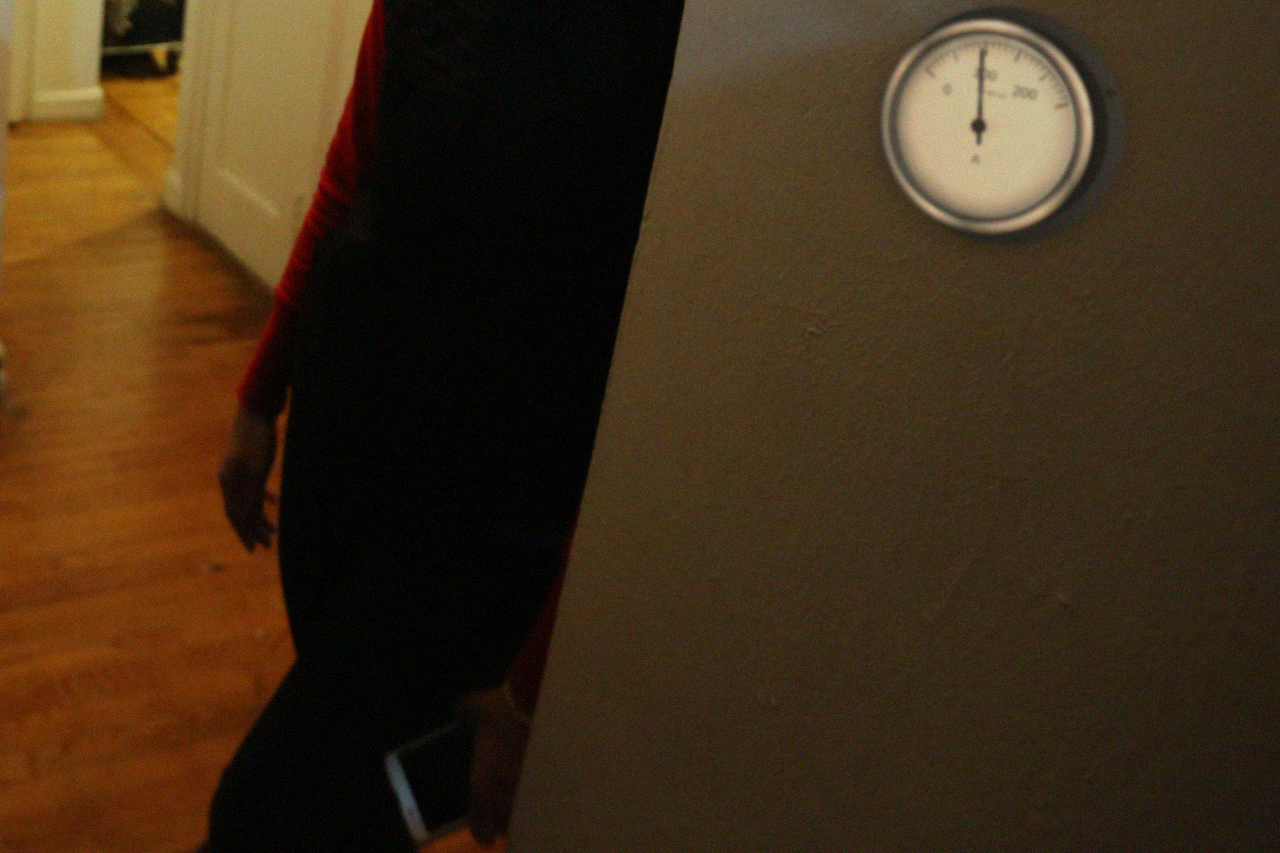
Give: 100 A
